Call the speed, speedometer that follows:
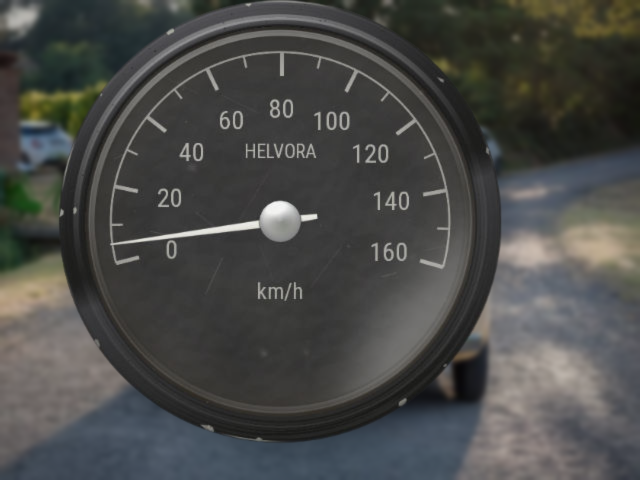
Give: 5 km/h
